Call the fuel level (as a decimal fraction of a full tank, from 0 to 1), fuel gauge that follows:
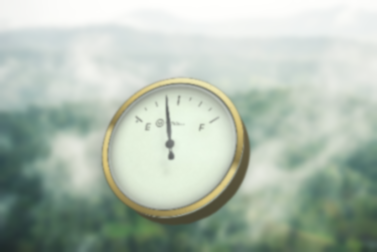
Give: 0.375
